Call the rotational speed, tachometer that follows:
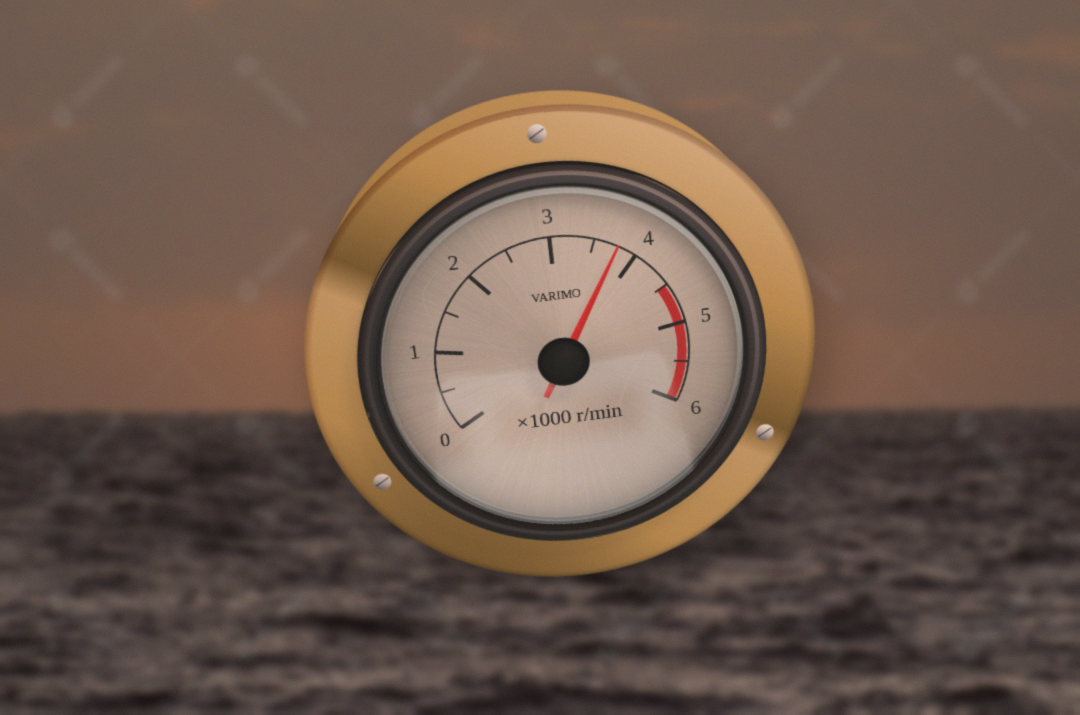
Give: 3750 rpm
